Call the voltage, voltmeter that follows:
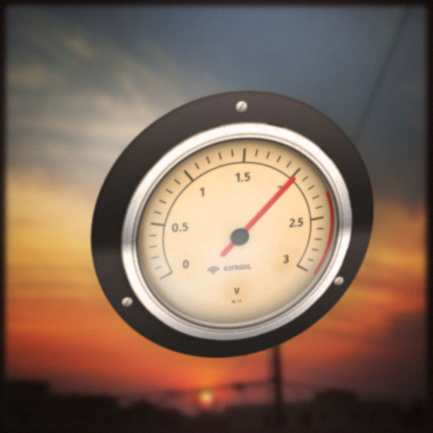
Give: 2 V
